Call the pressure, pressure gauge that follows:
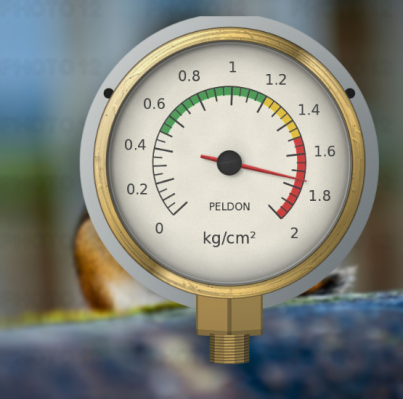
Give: 1.75 kg/cm²
